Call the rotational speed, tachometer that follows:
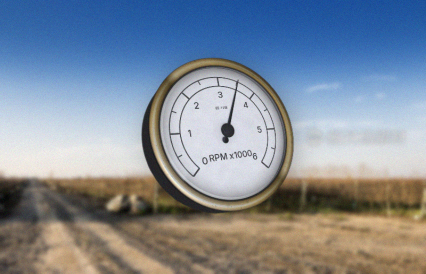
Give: 3500 rpm
